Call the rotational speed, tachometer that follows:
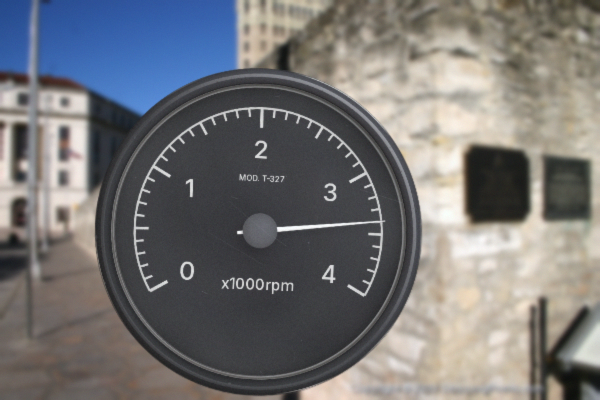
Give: 3400 rpm
